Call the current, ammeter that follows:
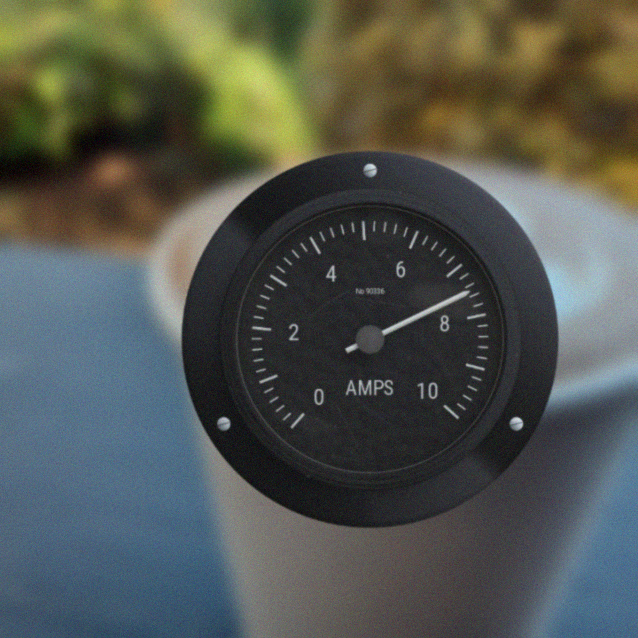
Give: 7.5 A
